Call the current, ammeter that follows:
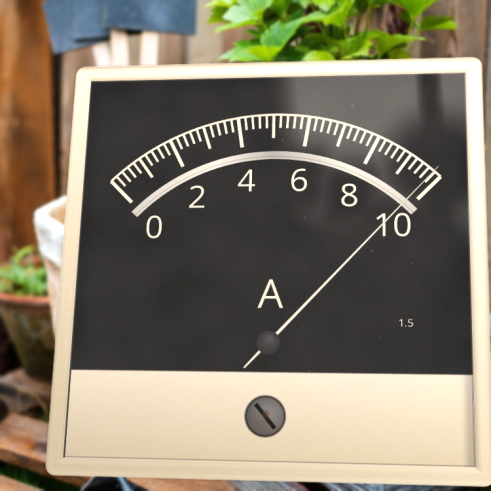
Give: 9.8 A
